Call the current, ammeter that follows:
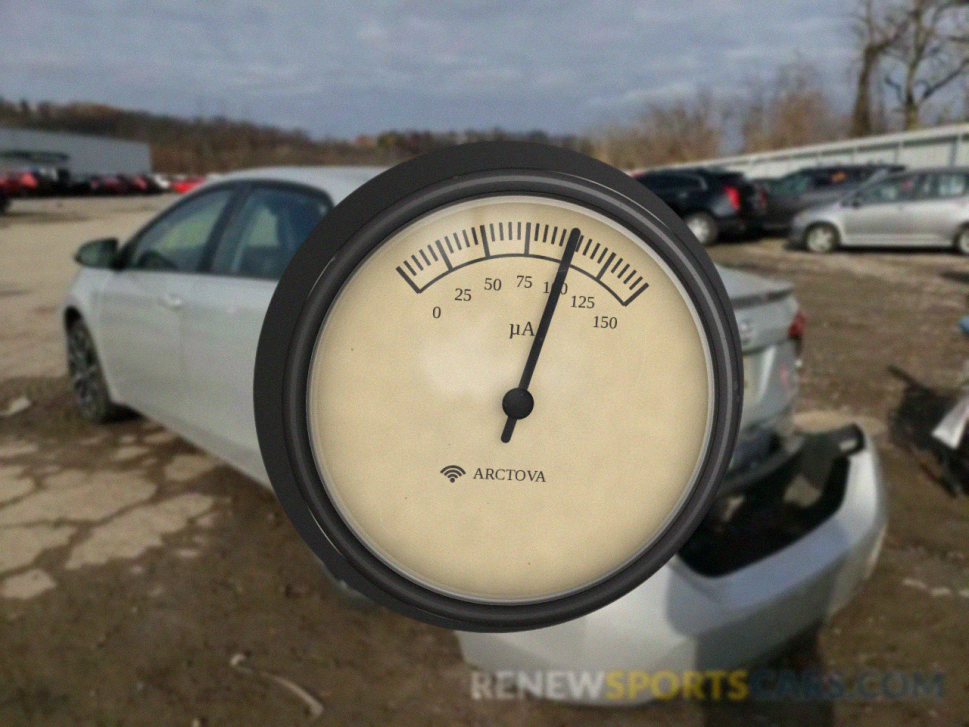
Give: 100 µA
